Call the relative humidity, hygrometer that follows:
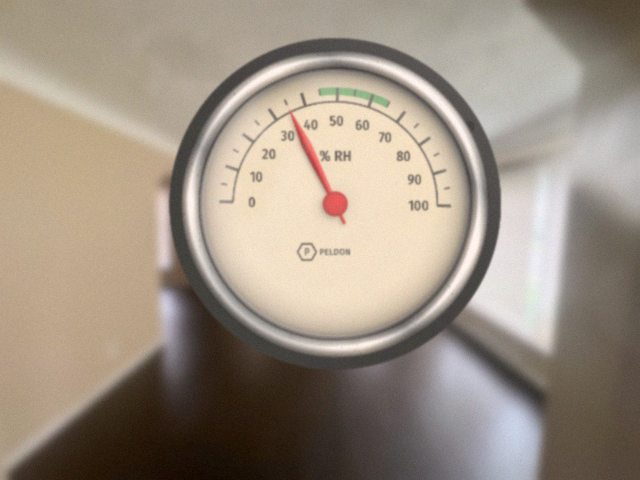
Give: 35 %
